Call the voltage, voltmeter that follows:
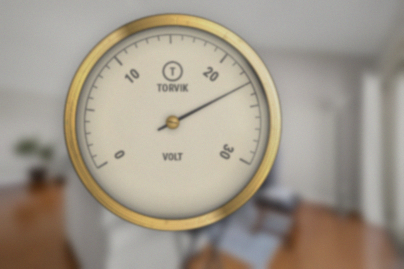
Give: 23 V
